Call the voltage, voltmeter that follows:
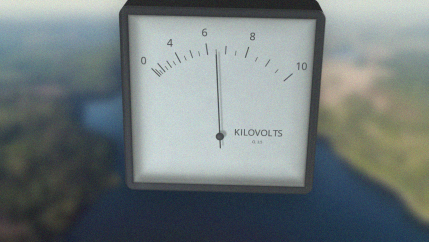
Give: 6.5 kV
